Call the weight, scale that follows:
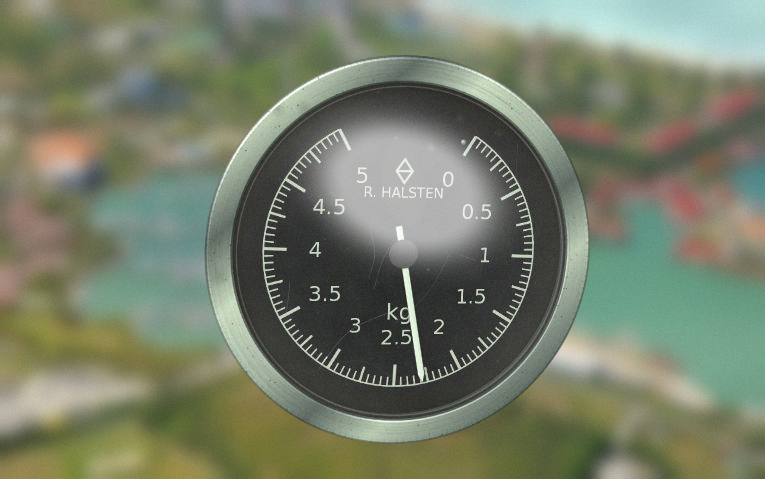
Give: 2.3 kg
